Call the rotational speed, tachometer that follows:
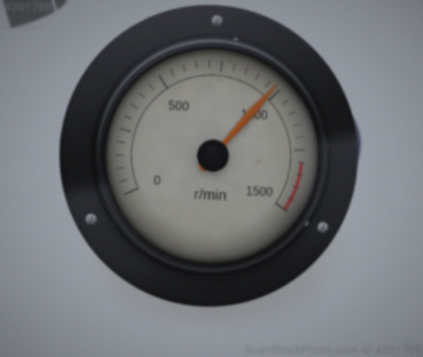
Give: 975 rpm
